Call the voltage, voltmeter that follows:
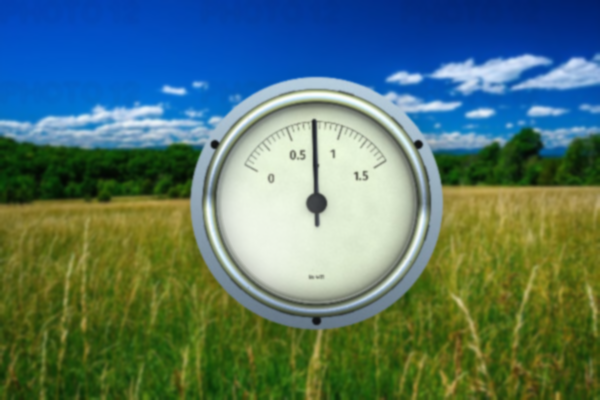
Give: 0.75 V
